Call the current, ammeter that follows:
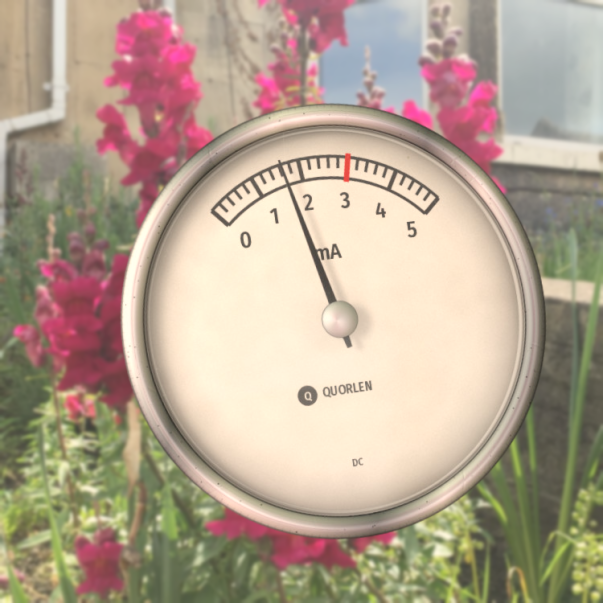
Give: 1.6 mA
